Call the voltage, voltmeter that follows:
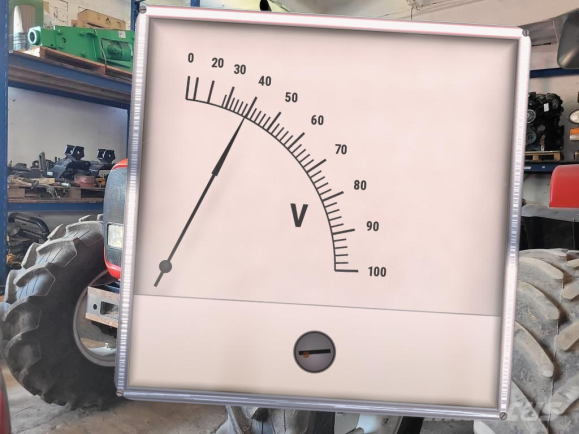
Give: 40 V
